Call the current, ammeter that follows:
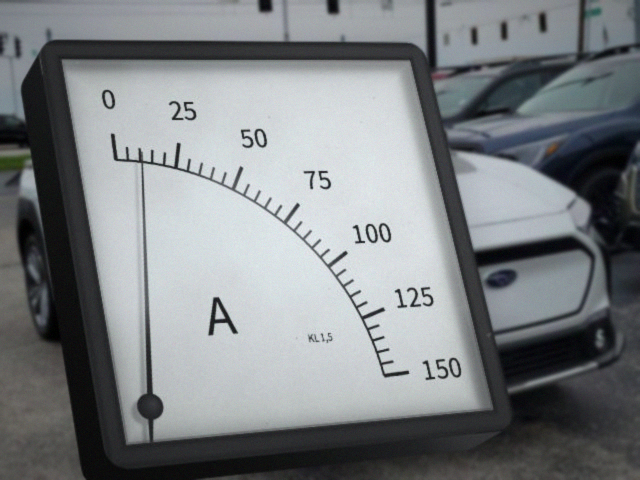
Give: 10 A
